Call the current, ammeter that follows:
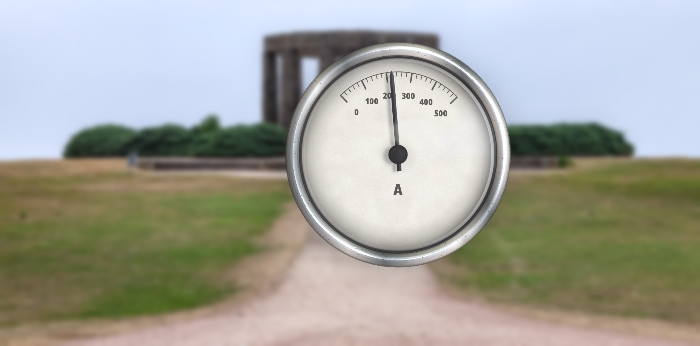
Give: 220 A
